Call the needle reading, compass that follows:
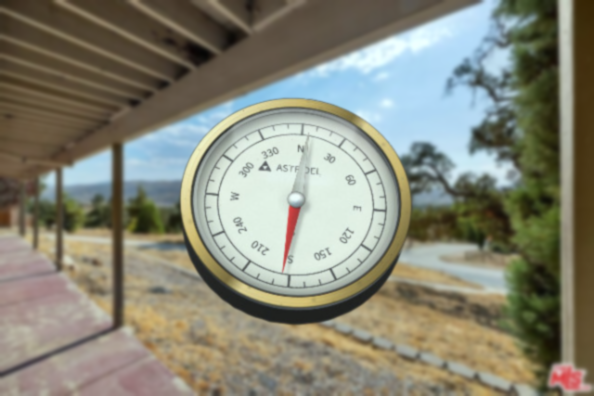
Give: 185 °
